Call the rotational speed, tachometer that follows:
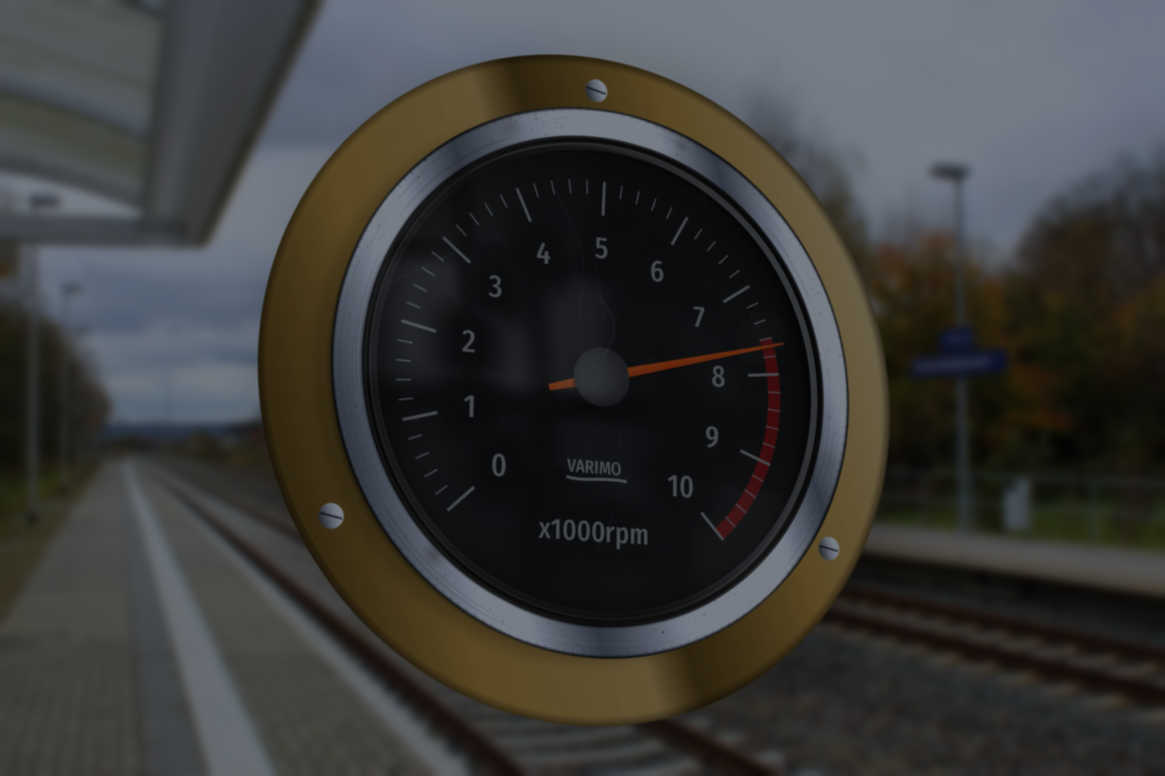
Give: 7700 rpm
